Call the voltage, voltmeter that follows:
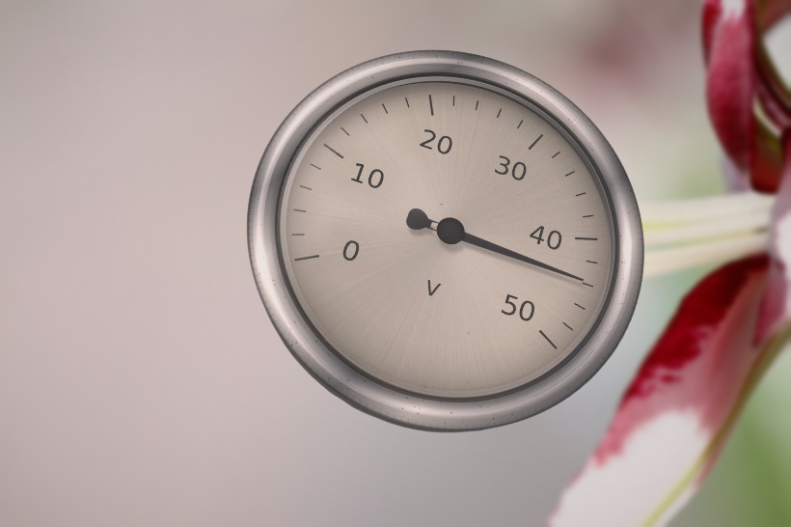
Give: 44 V
